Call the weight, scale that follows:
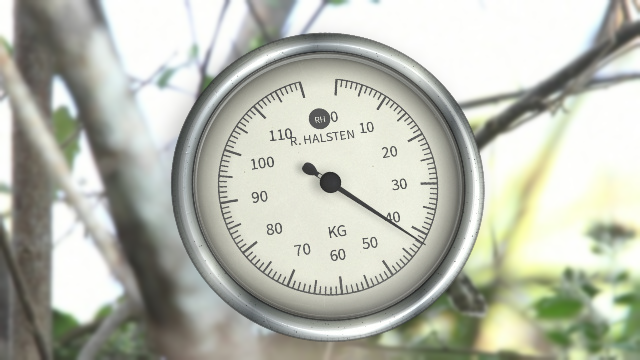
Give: 42 kg
